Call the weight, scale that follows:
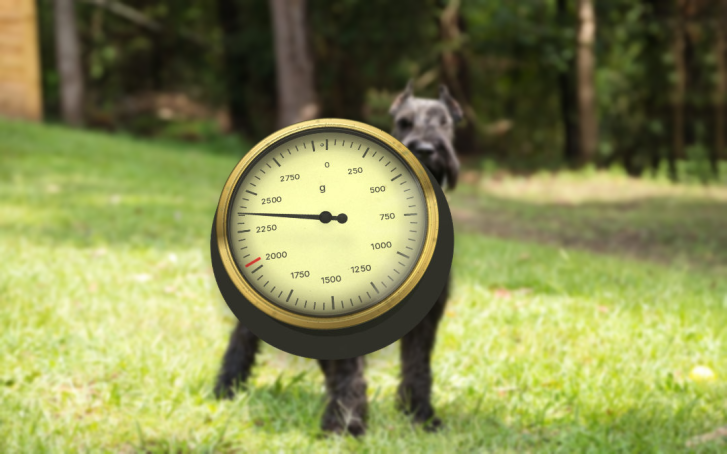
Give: 2350 g
